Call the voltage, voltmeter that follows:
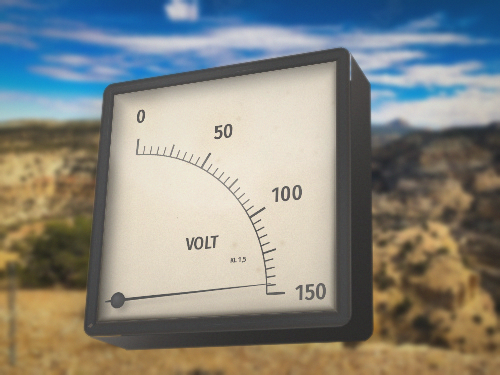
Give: 145 V
